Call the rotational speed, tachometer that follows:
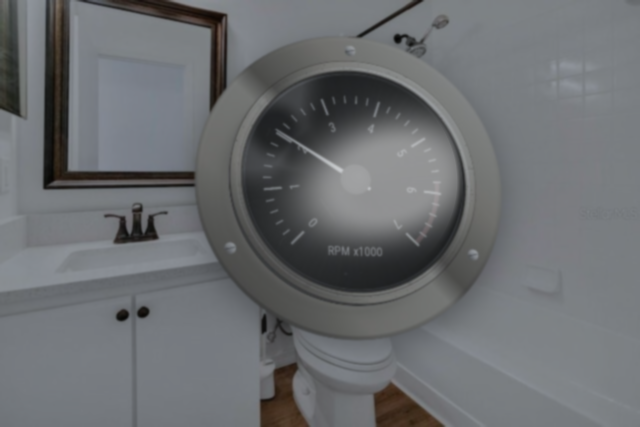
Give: 2000 rpm
